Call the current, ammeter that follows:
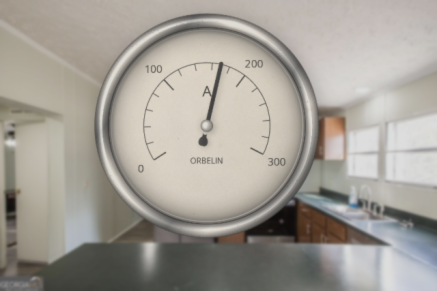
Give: 170 A
